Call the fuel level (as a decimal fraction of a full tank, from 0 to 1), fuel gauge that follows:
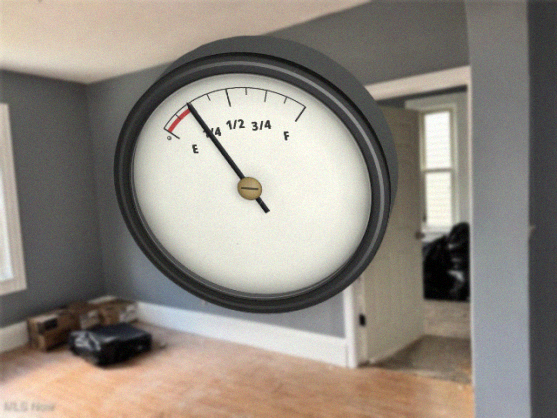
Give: 0.25
